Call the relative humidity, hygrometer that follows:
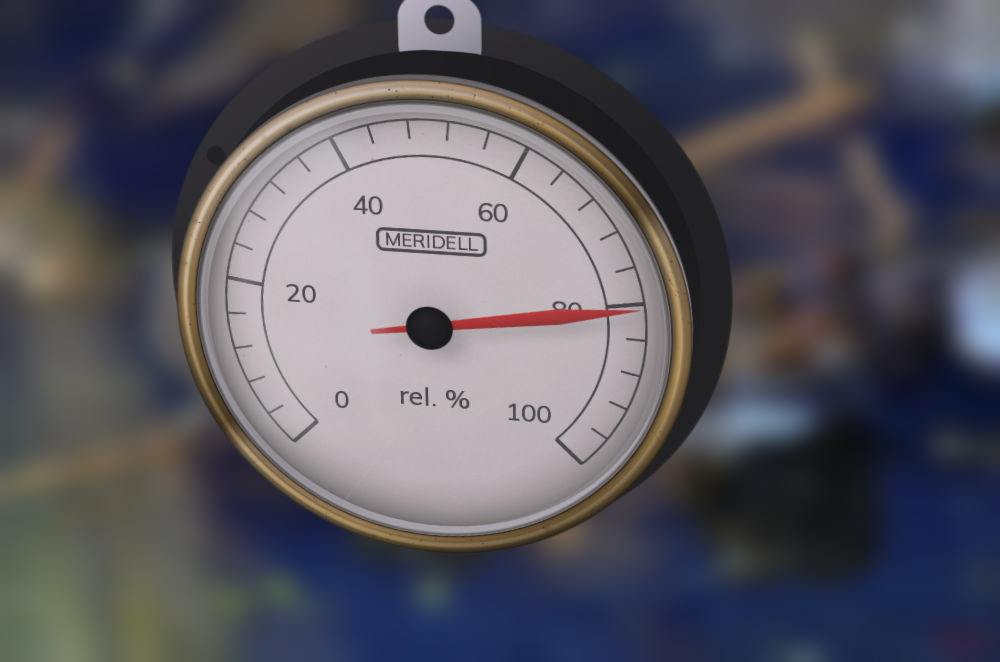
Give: 80 %
